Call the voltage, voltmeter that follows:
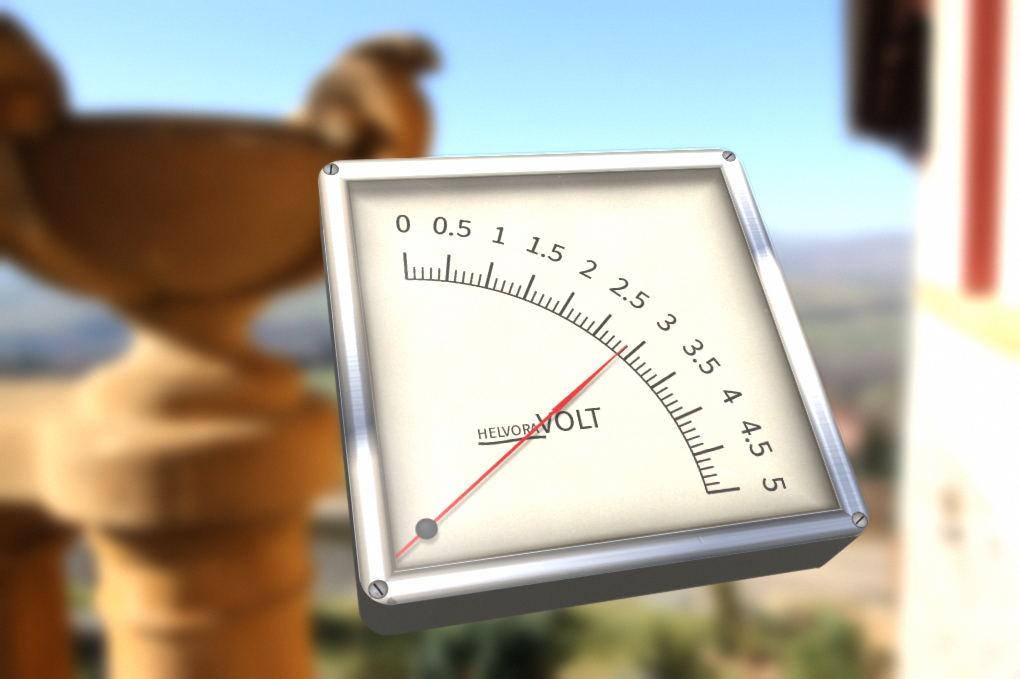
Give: 2.9 V
